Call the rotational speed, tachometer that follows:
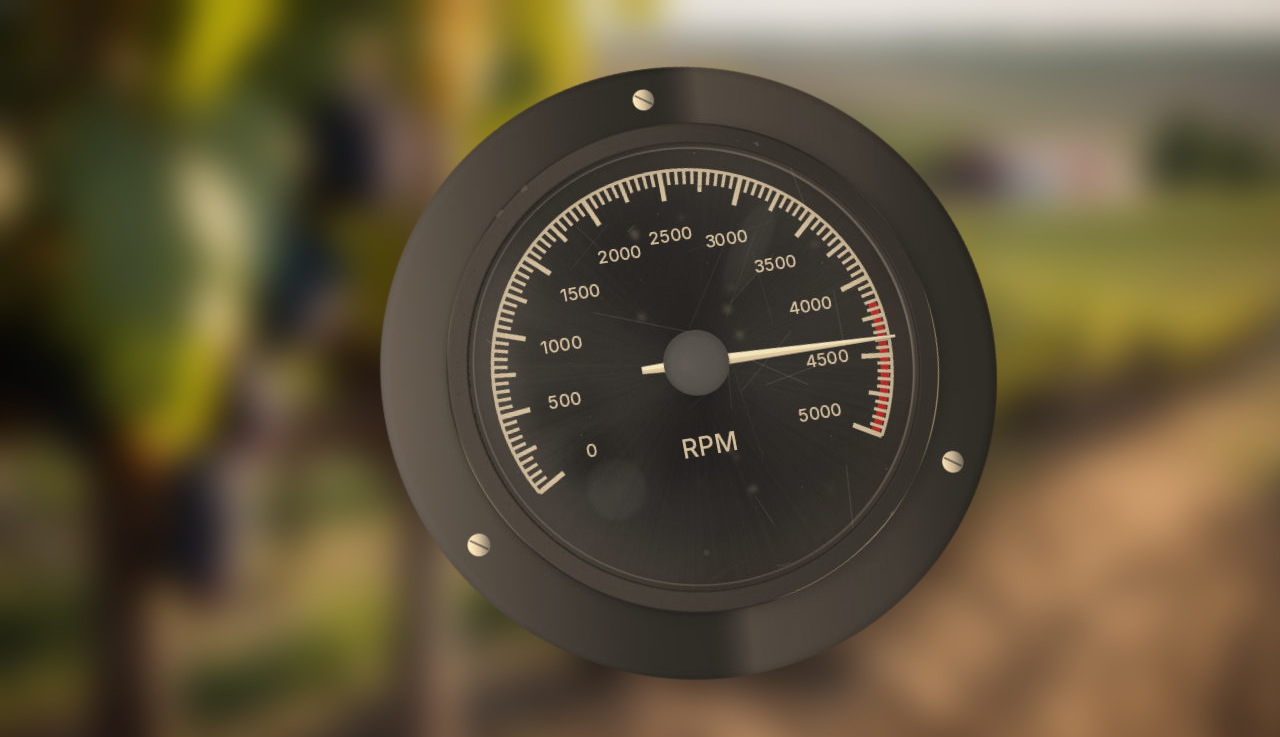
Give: 4400 rpm
